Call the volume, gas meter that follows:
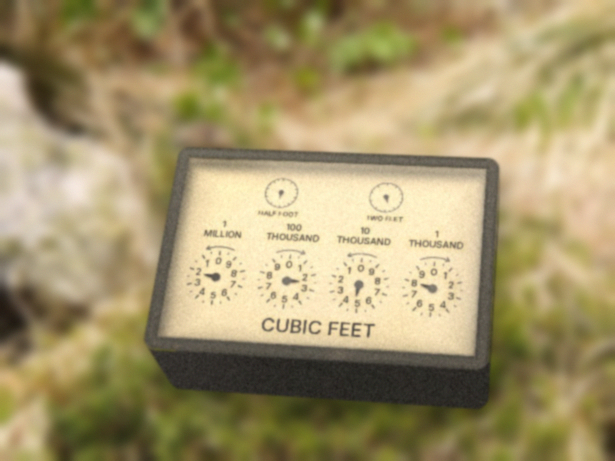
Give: 224800 ft³
